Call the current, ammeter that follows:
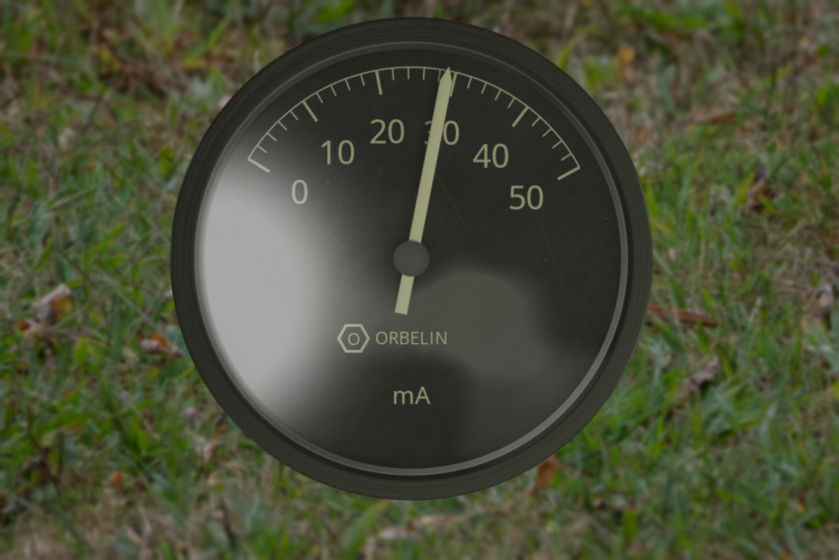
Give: 29 mA
